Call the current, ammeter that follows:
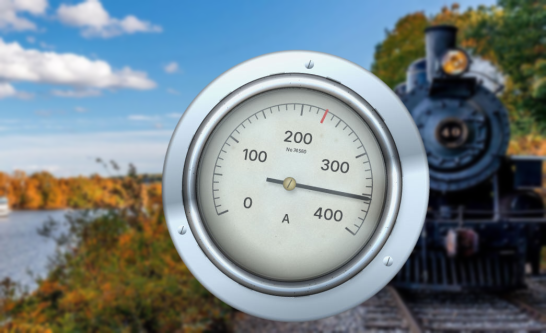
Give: 355 A
